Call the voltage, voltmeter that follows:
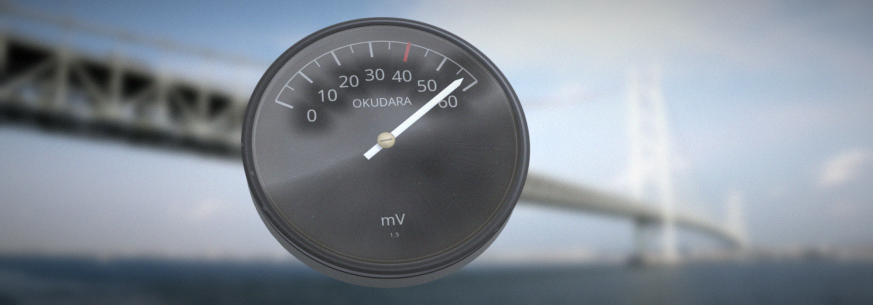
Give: 57.5 mV
